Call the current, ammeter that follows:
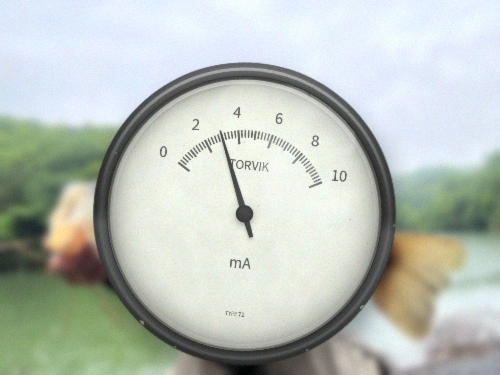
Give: 3 mA
